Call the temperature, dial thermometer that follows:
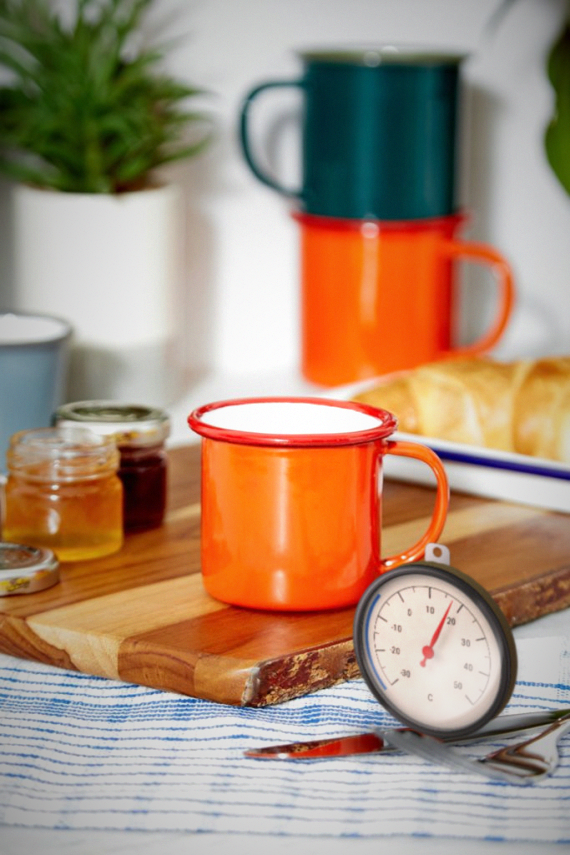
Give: 17.5 °C
